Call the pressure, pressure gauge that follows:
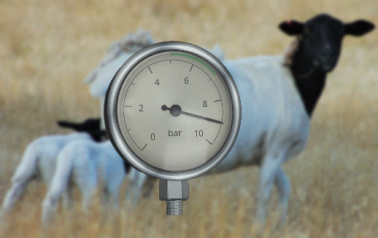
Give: 9 bar
